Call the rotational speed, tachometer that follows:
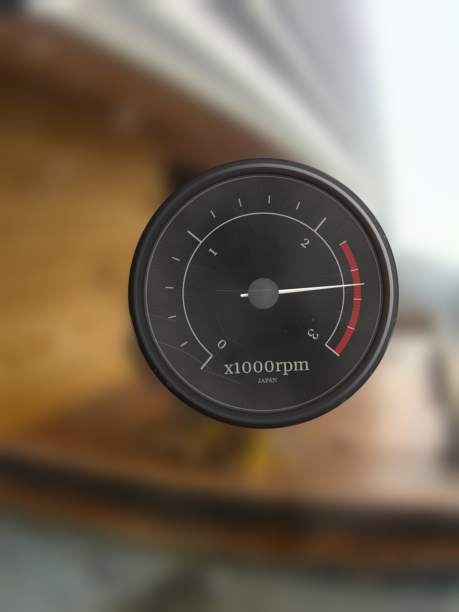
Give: 2500 rpm
